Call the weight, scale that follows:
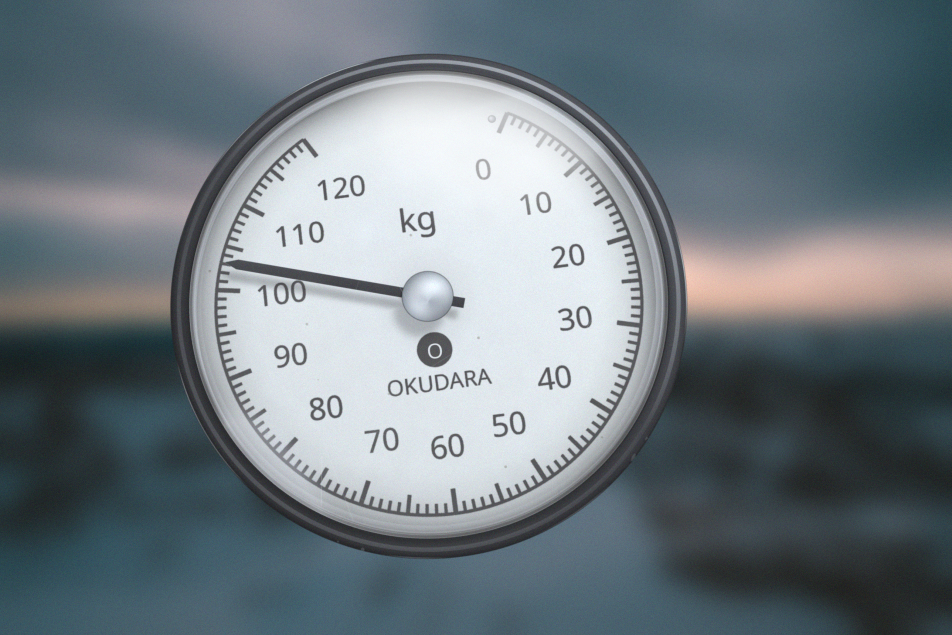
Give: 103 kg
